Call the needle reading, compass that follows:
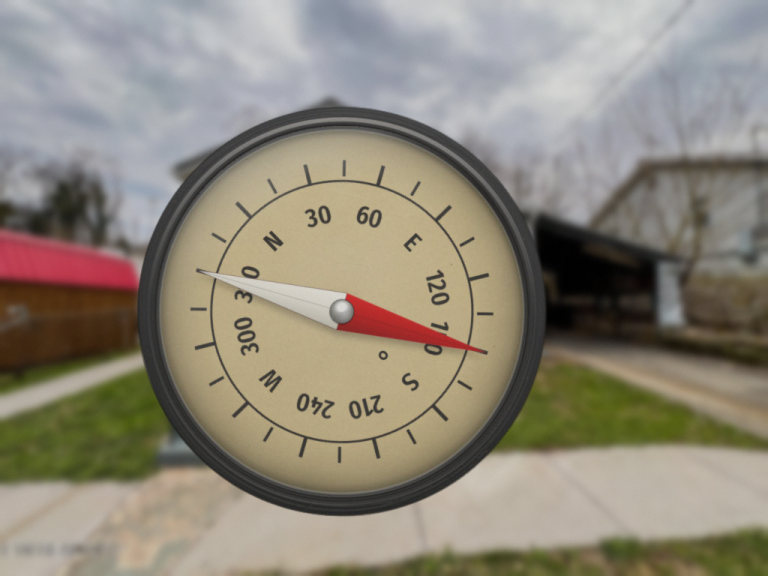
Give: 150 °
